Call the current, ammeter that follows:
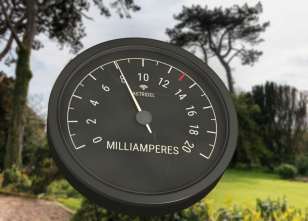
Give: 8 mA
